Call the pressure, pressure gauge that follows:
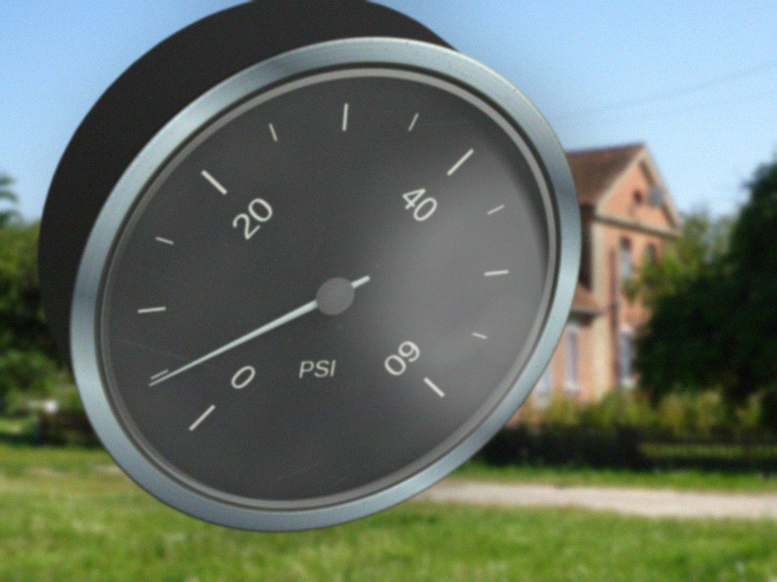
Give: 5 psi
